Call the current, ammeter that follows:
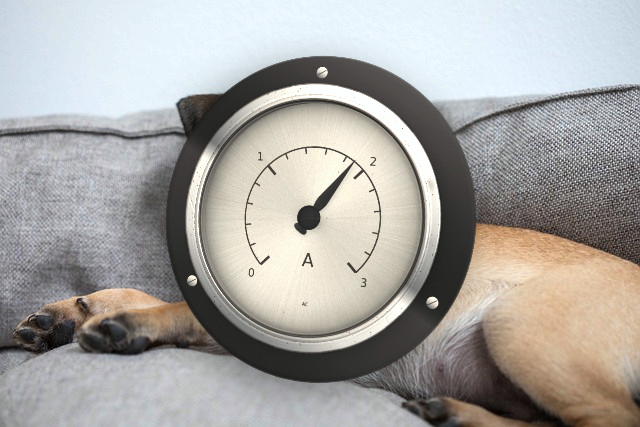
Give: 1.9 A
